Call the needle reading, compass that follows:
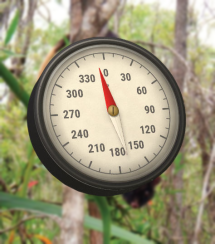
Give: 350 °
